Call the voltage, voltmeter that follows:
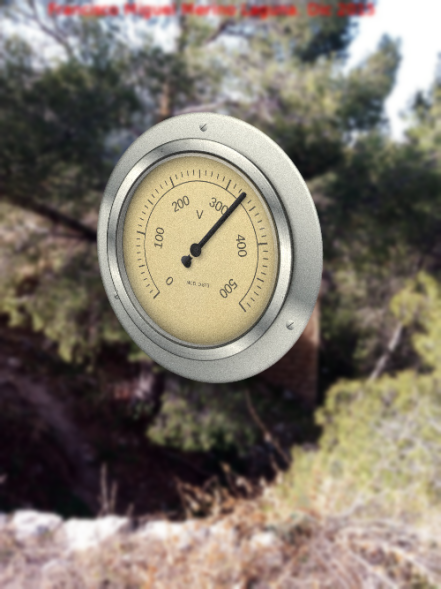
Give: 330 V
